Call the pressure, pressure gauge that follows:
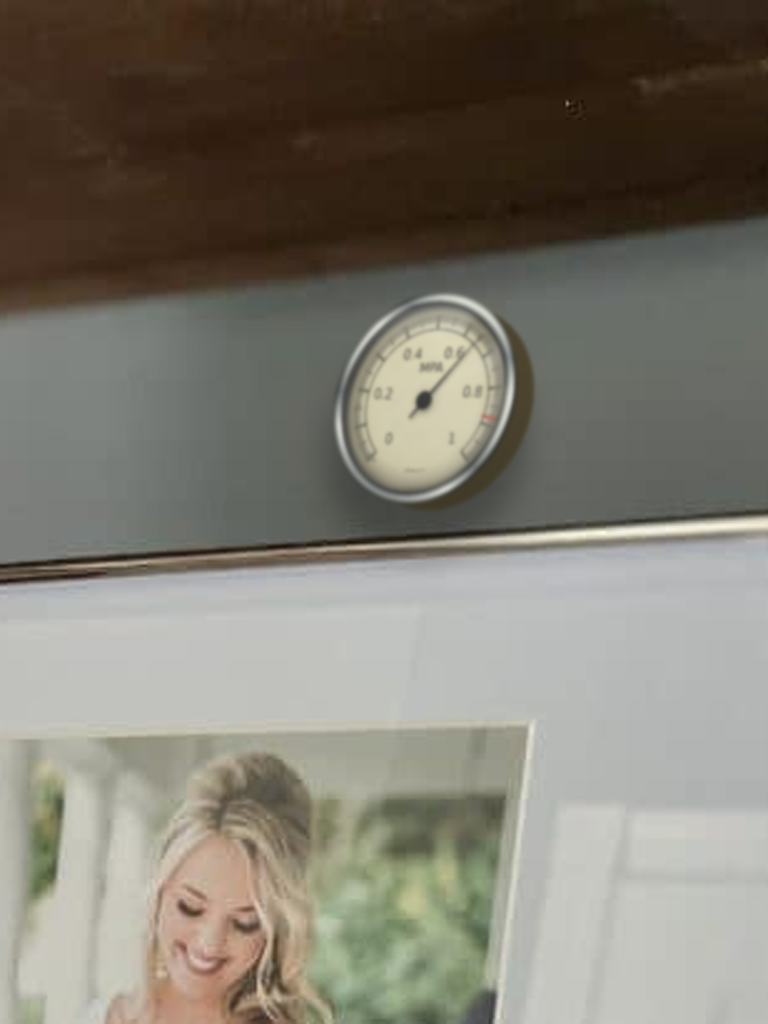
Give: 0.65 MPa
